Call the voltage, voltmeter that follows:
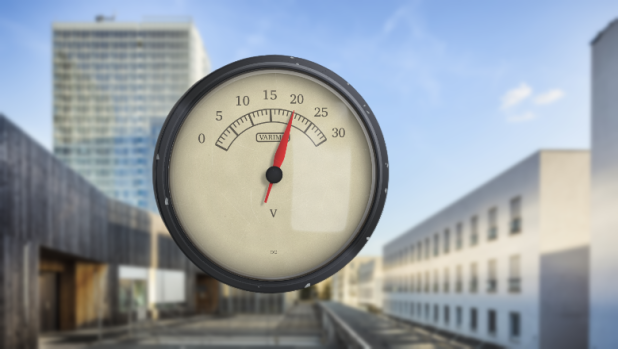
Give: 20 V
